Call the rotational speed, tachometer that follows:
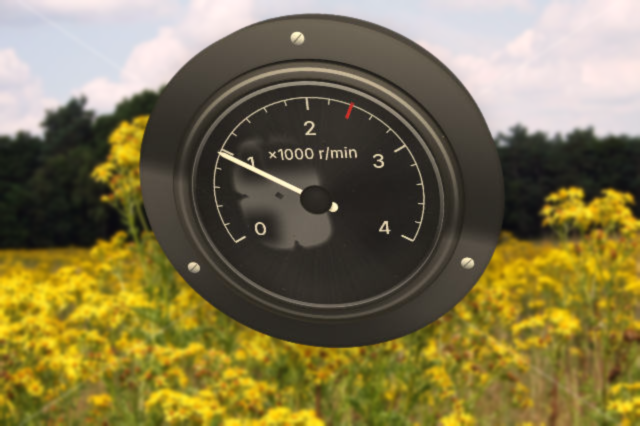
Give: 1000 rpm
